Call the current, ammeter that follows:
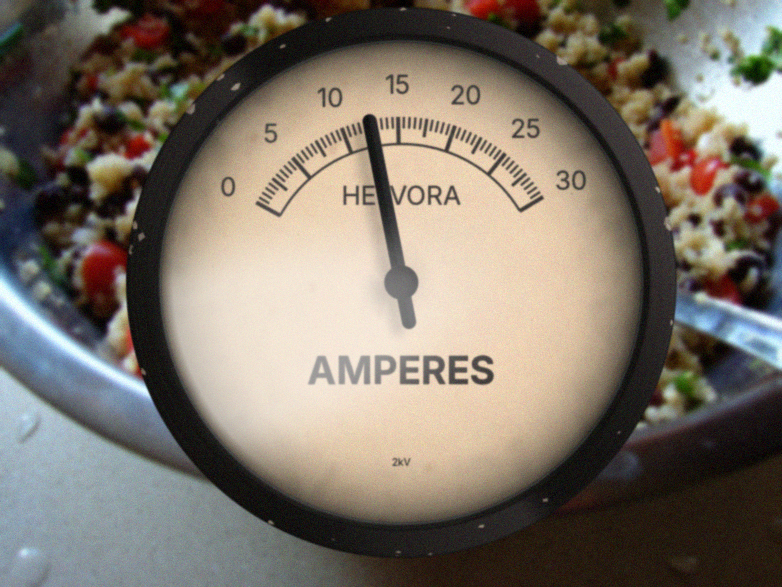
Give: 12.5 A
